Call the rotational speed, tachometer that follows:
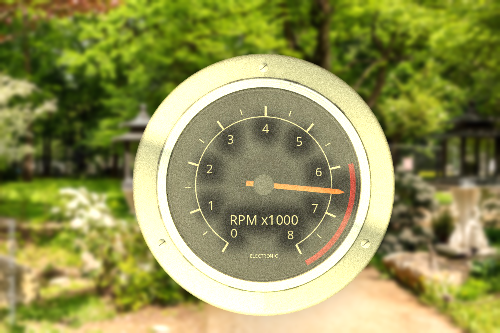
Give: 6500 rpm
